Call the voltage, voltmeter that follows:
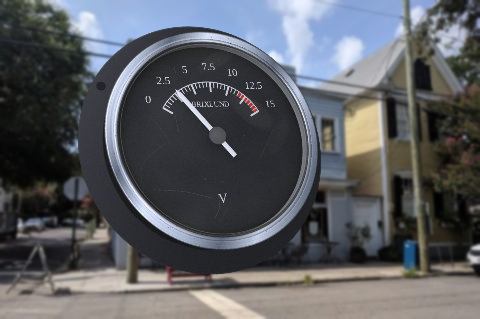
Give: 2.5 V
